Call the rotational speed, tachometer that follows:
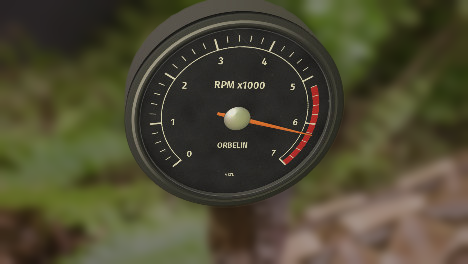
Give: 6200 rpm
